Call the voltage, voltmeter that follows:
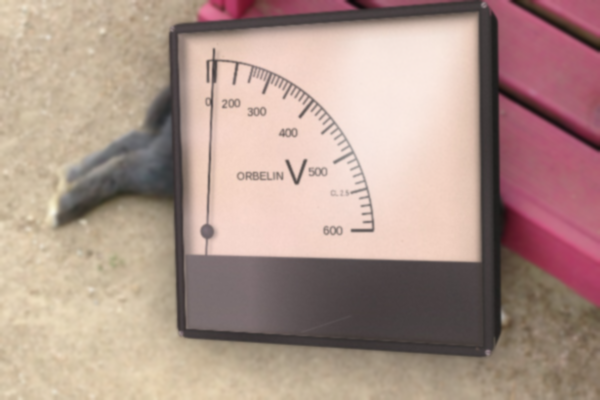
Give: 100 V
